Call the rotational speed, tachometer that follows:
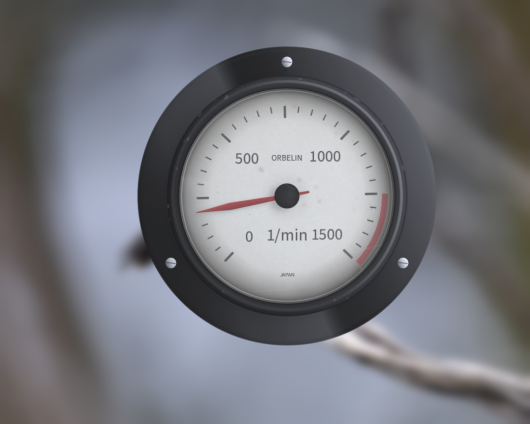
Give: 200 rpm
